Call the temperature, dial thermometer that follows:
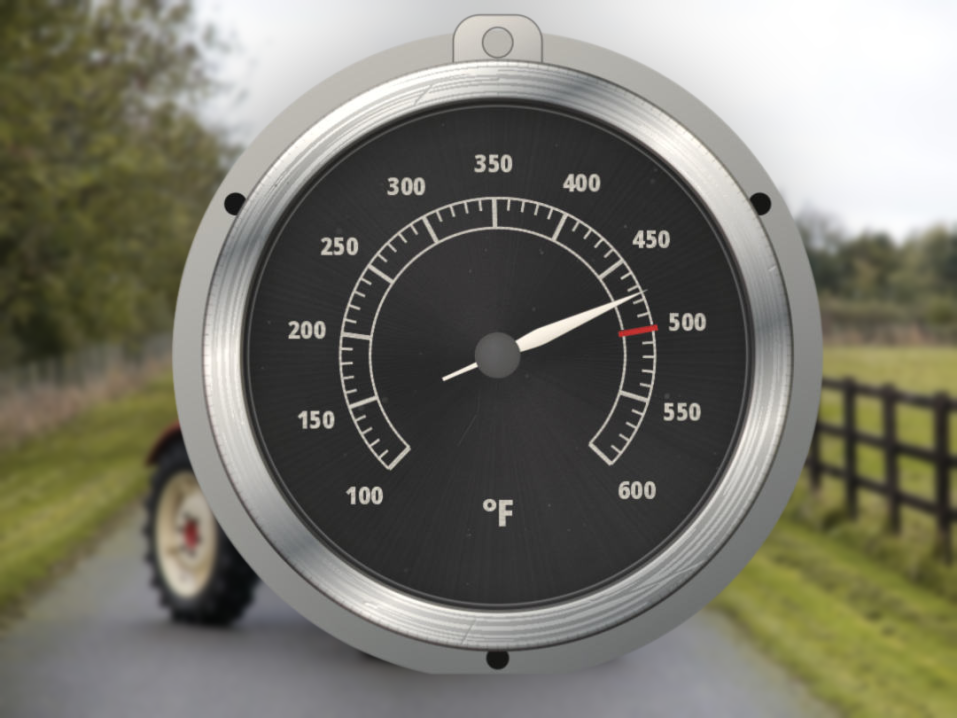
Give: 475 °F
